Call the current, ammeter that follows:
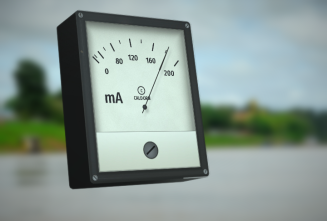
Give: 180 mA
